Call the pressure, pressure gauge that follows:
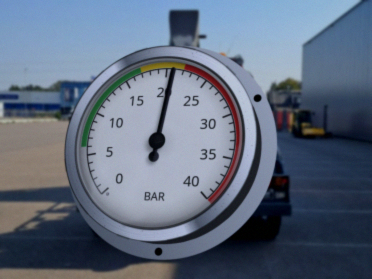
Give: 21 bar
